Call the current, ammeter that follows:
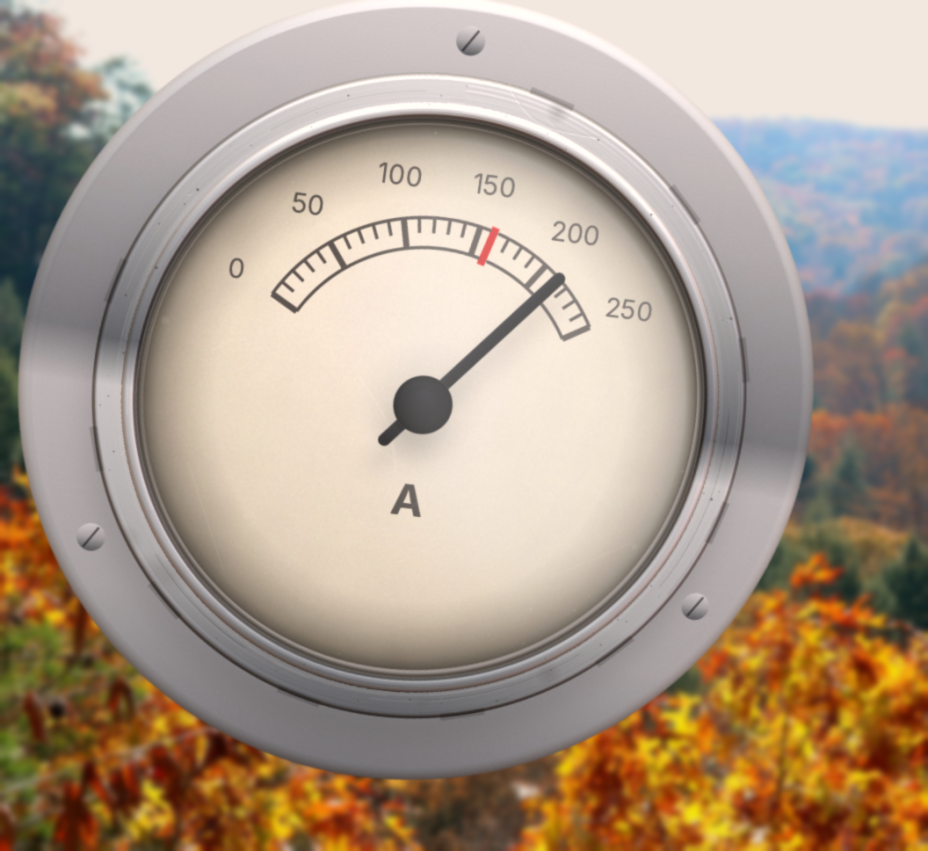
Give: 210 A
